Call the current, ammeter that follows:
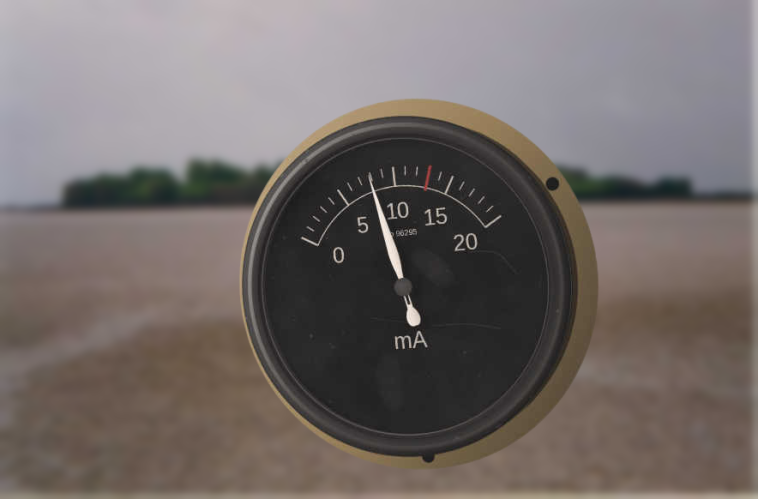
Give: 8 mA
